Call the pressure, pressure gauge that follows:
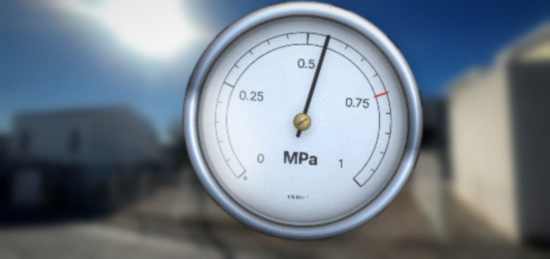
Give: 0.55 MPa
